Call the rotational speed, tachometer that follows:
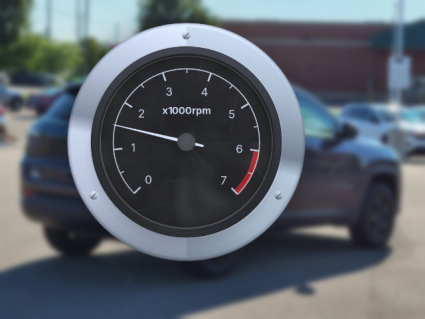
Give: 1500 rpm
